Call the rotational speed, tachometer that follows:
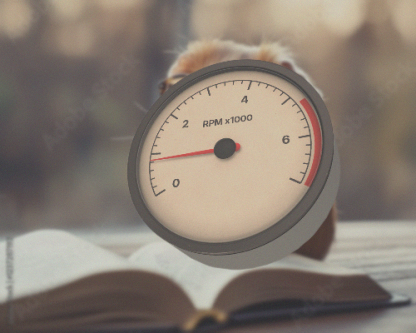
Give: 800 rpm
